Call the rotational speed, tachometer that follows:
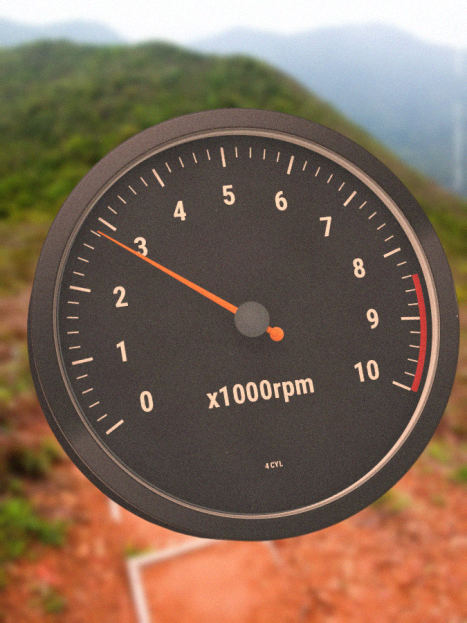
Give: 2800 rpm
